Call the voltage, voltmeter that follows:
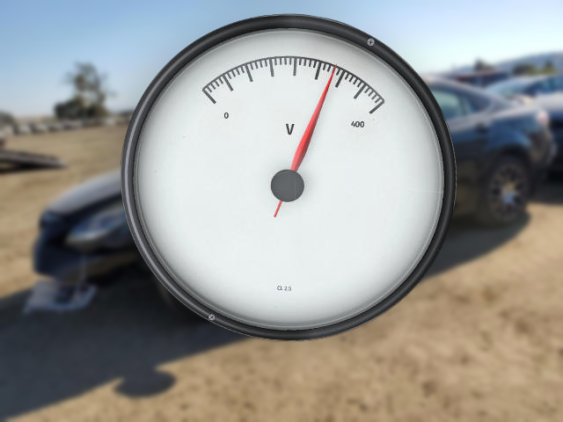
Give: 280 V
